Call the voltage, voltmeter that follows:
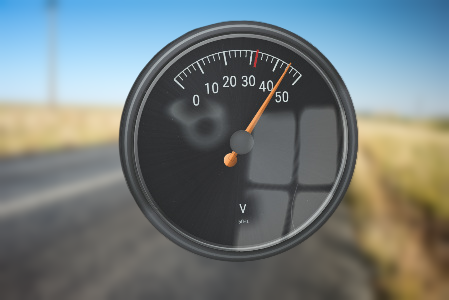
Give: 44 V
